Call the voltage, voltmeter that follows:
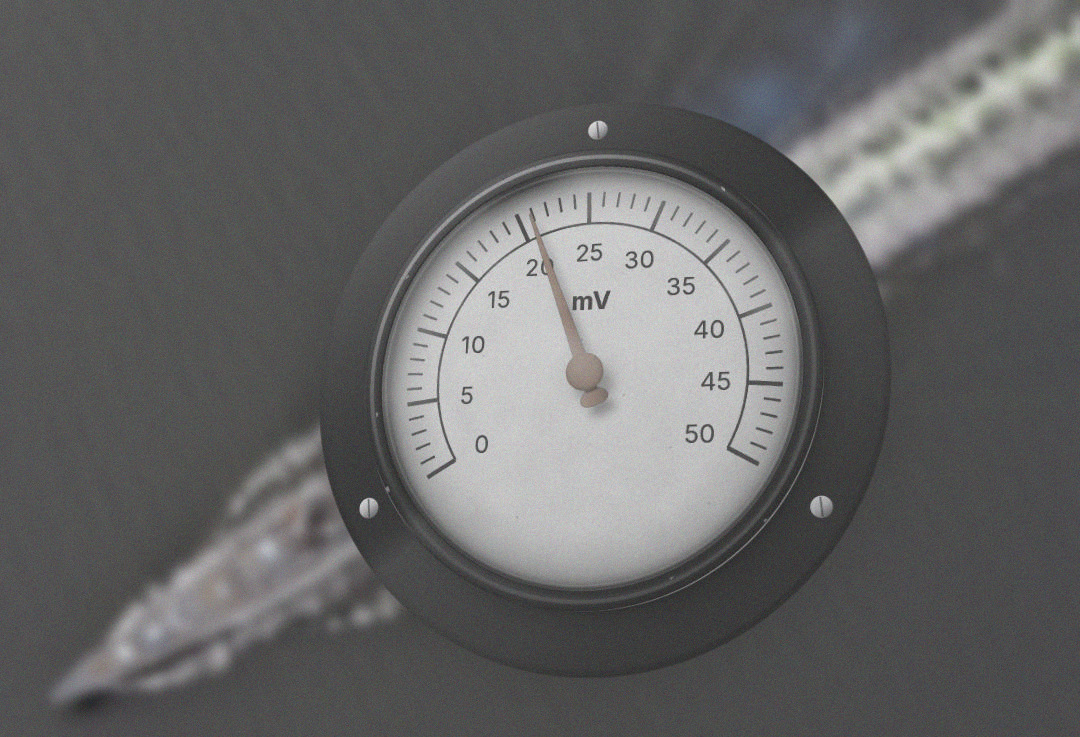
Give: 21 mV
